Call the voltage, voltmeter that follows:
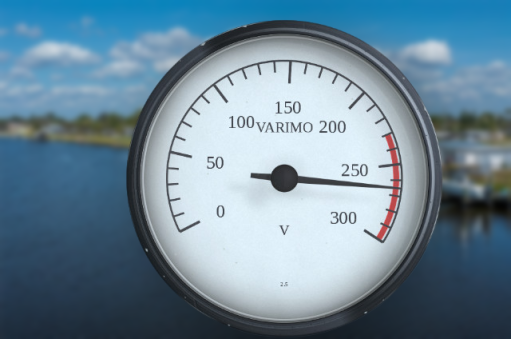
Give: 265 V
